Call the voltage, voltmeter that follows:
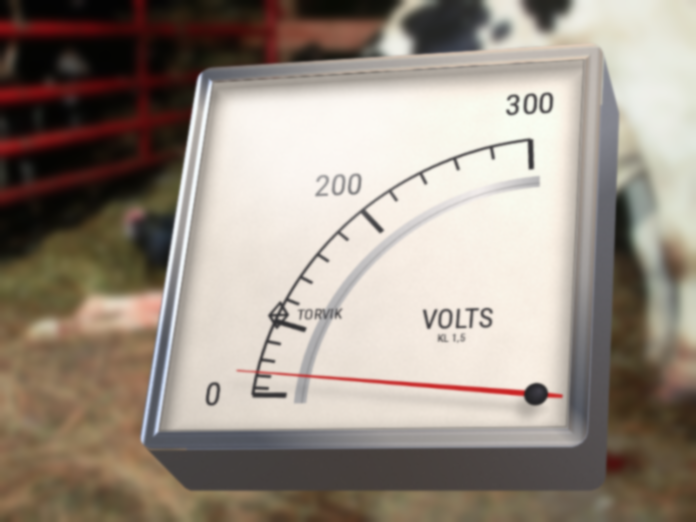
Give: 40 V
